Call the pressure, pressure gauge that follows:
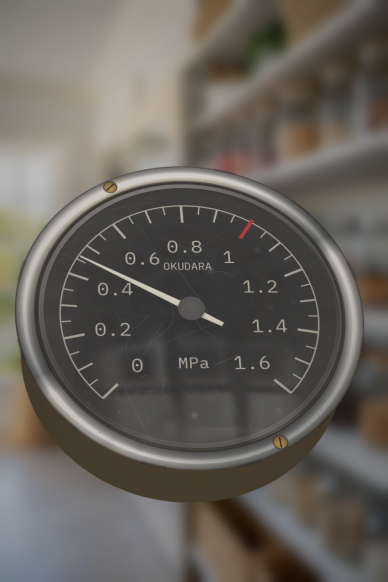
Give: 0.45 MPa
